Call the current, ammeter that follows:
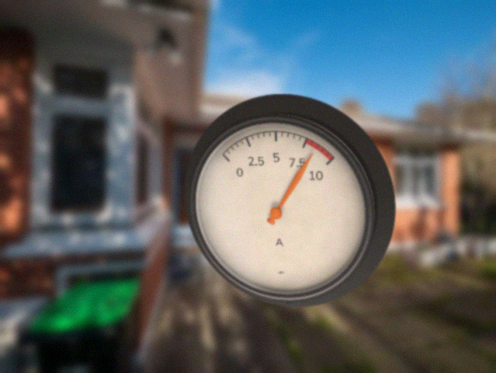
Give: 8.5 A
